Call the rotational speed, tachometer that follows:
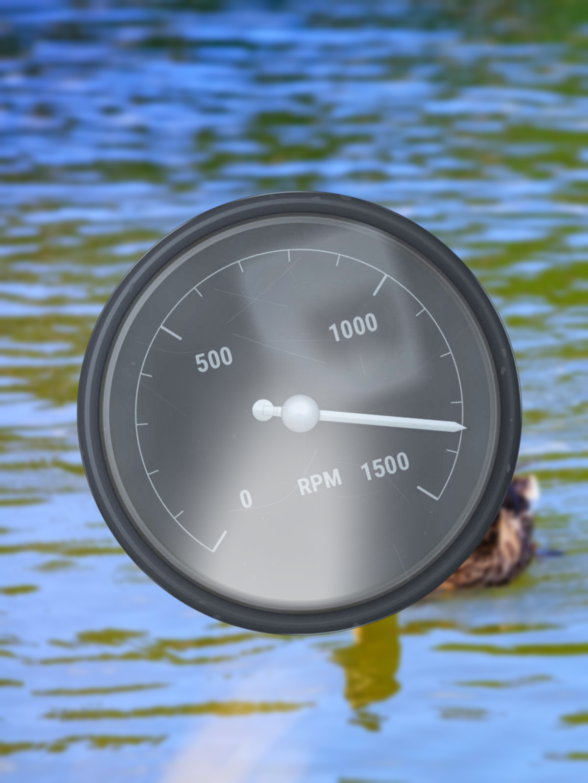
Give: 1350 rpm
